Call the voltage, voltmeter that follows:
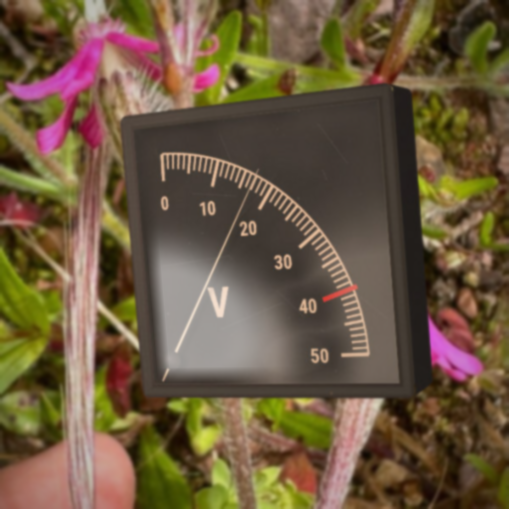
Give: 17 V
